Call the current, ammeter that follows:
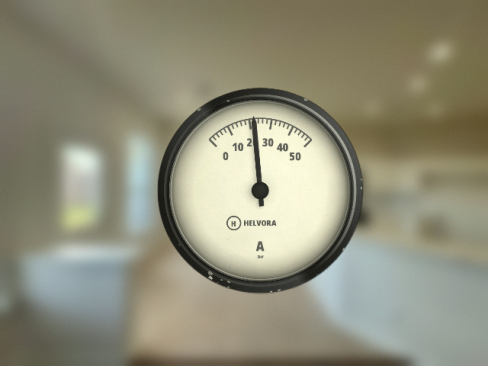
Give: 22 A
